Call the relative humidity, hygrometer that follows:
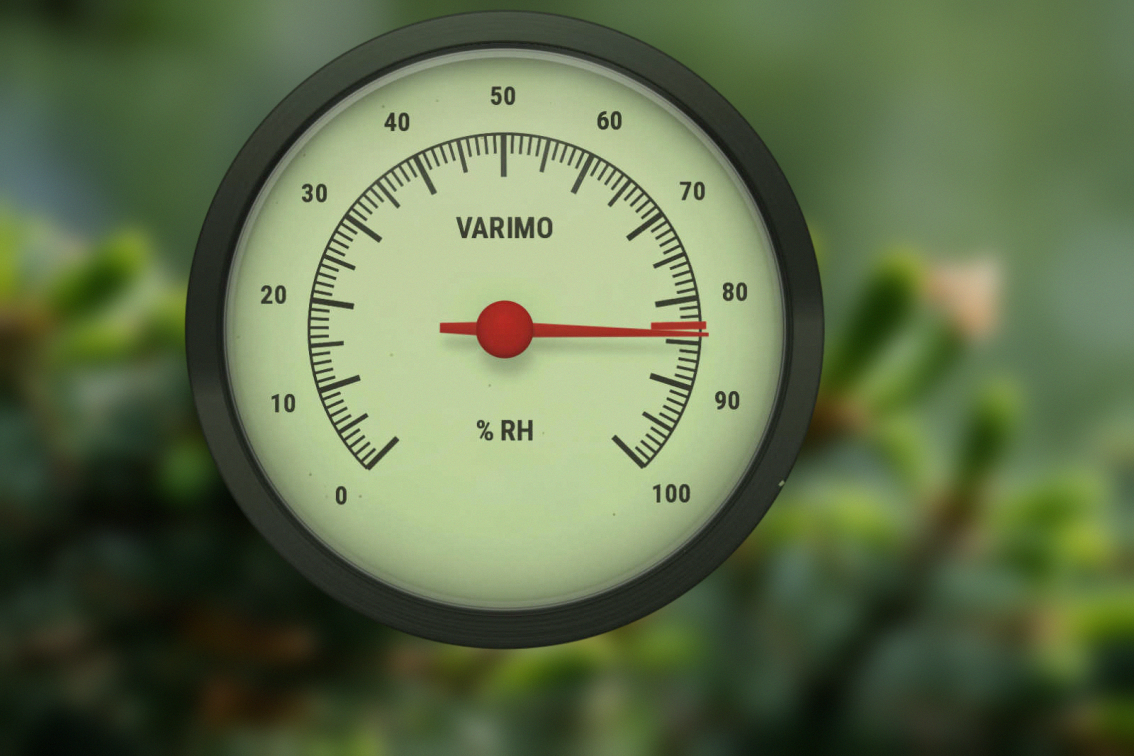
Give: 84 %
